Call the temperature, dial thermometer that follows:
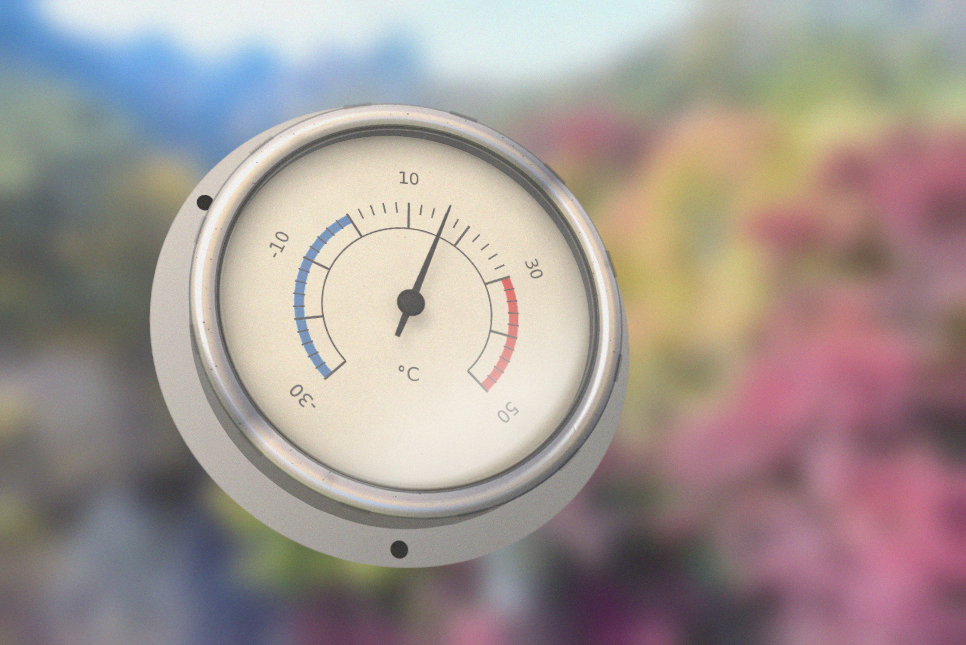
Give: 16 °C
